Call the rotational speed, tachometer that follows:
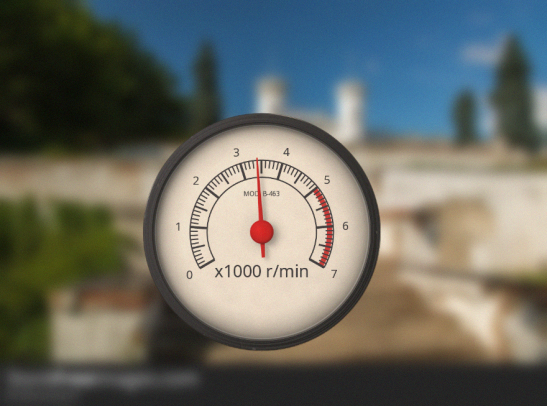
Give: 3400 rpm
